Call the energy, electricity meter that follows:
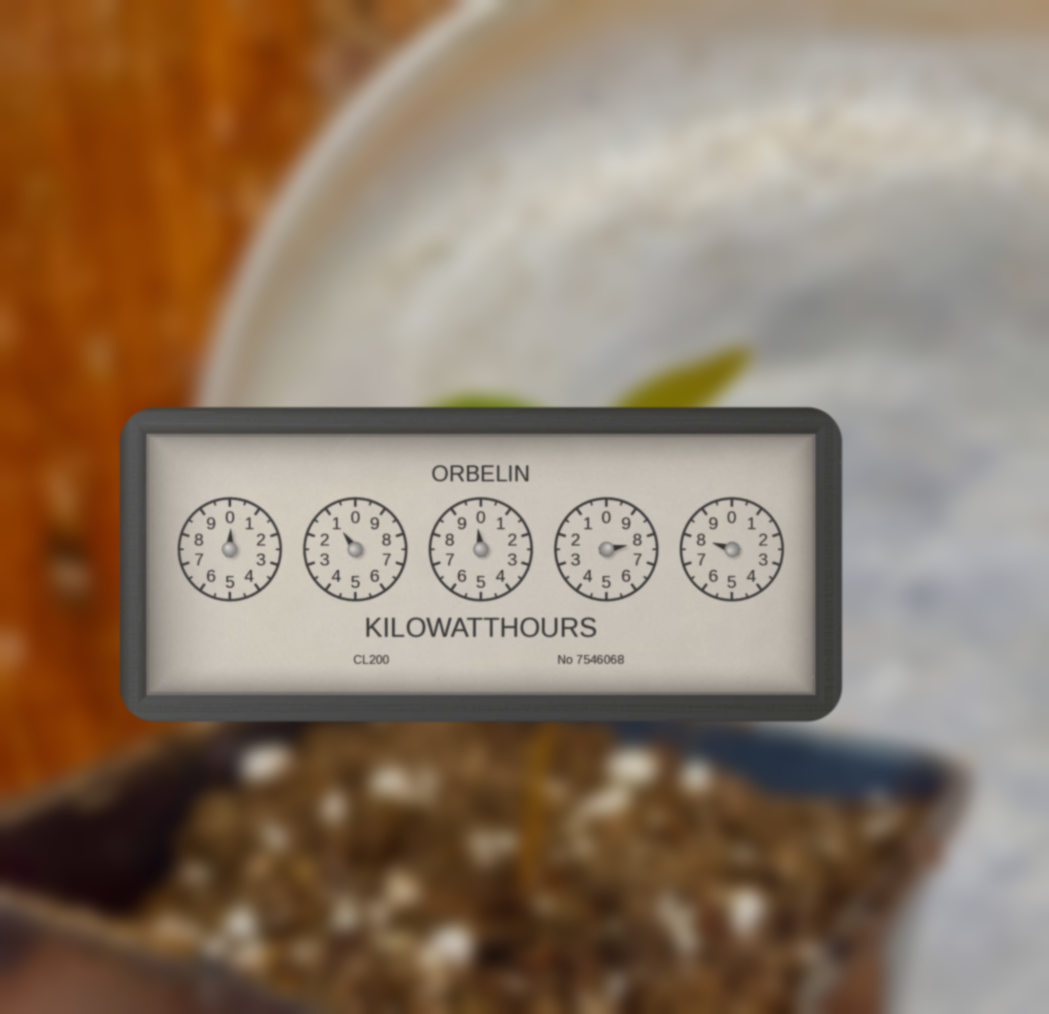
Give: 978 kWh
